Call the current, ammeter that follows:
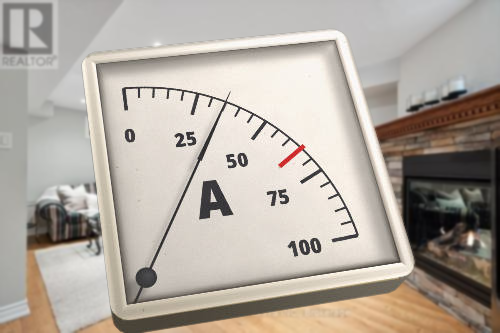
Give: 35 A
